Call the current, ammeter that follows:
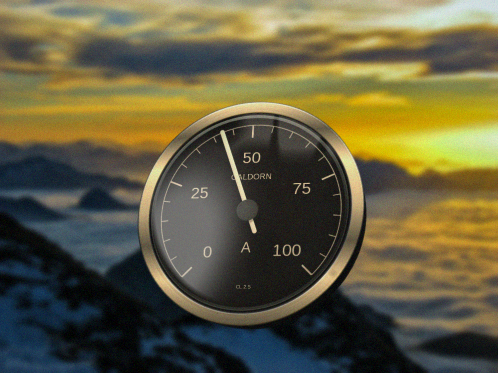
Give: 42.5 A
